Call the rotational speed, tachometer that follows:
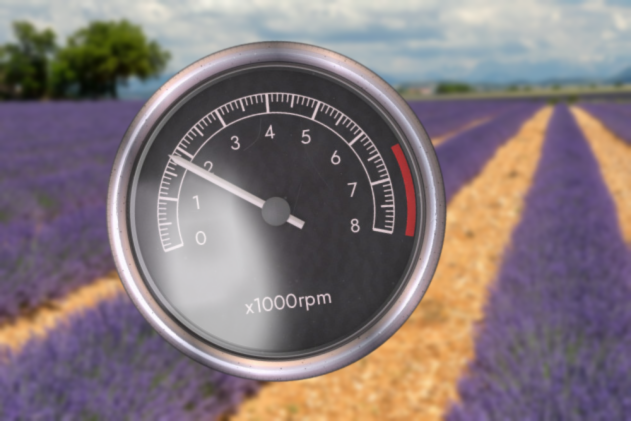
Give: 1800 rpm
